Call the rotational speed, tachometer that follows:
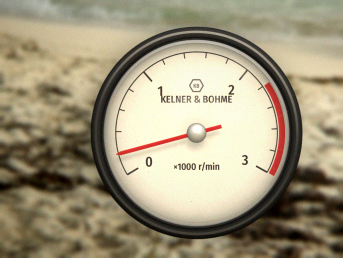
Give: 200 rpm
